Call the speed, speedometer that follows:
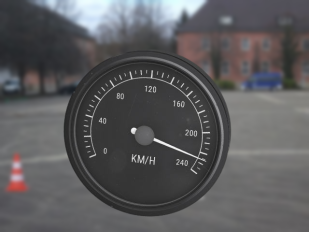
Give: 225 km/h
